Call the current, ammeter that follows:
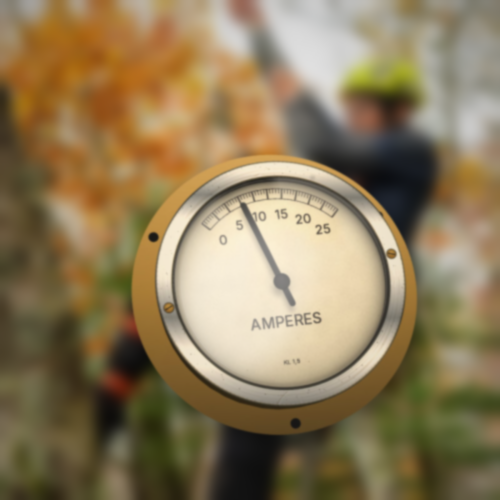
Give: 7.5 A
